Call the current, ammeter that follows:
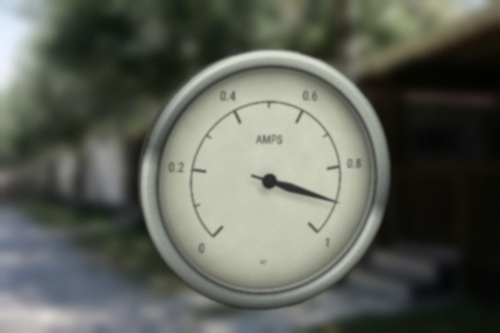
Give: 0.9 A
